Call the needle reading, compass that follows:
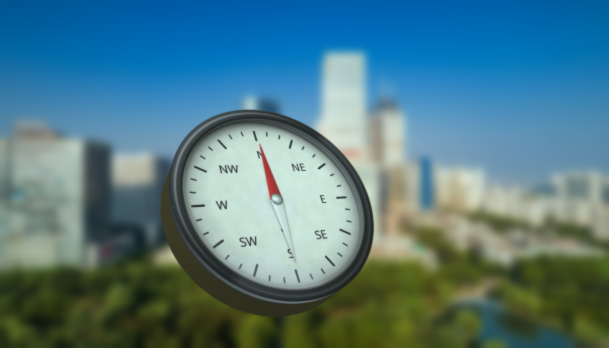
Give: 0 °
